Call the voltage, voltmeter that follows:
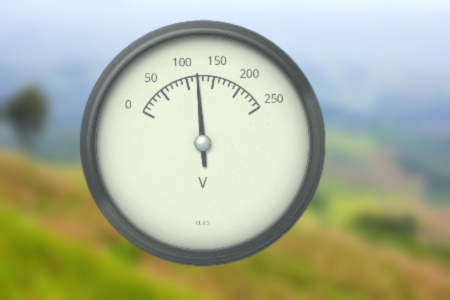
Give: 120 V
